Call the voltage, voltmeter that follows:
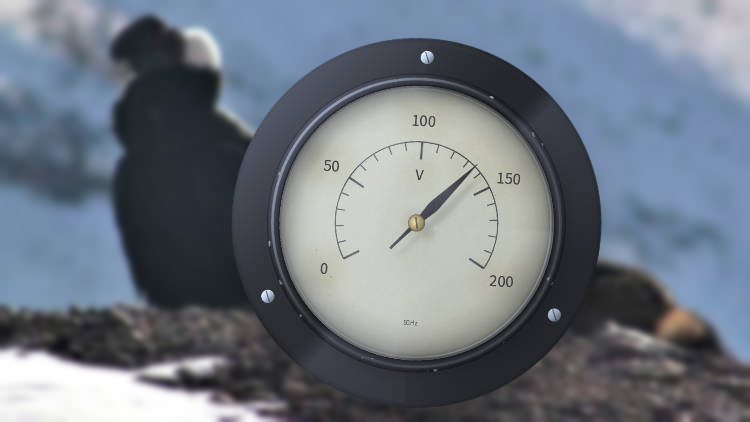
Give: 135 V
